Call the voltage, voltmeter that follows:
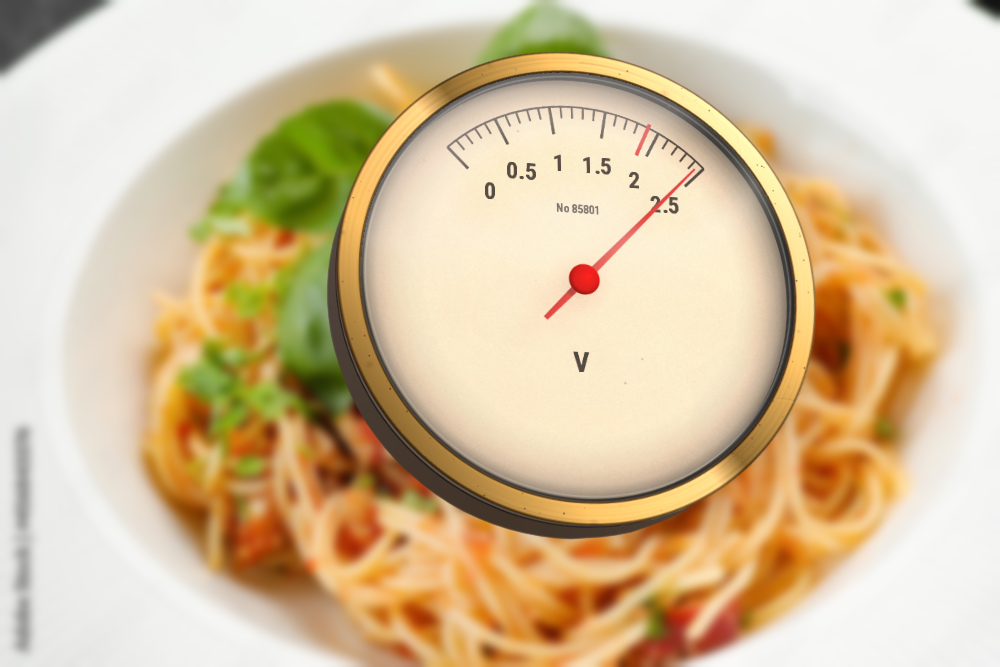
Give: 2.45 V
